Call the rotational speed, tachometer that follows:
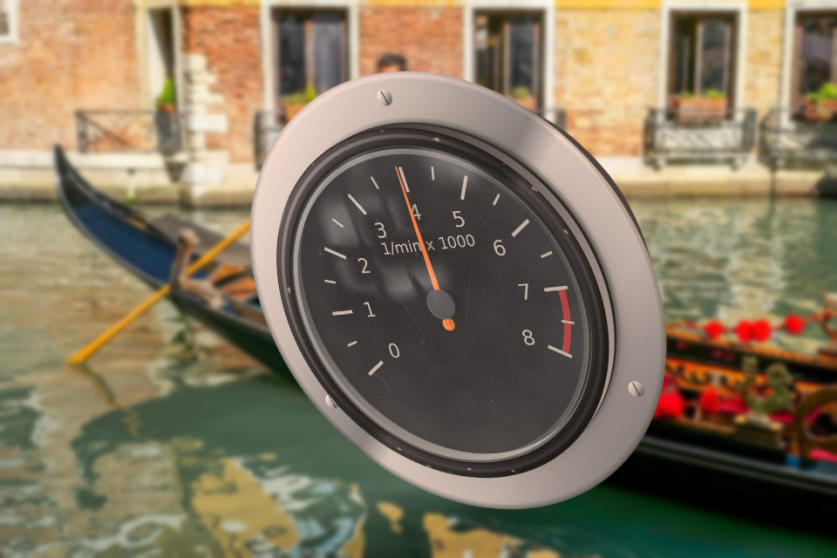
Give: 4000 rpm
